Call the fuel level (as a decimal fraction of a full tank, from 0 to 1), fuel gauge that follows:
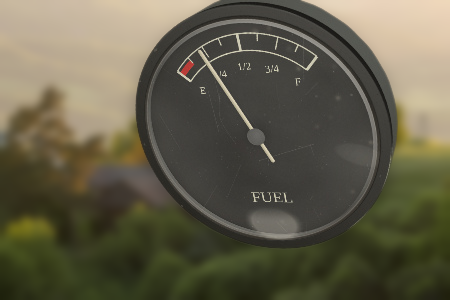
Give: 0.25
